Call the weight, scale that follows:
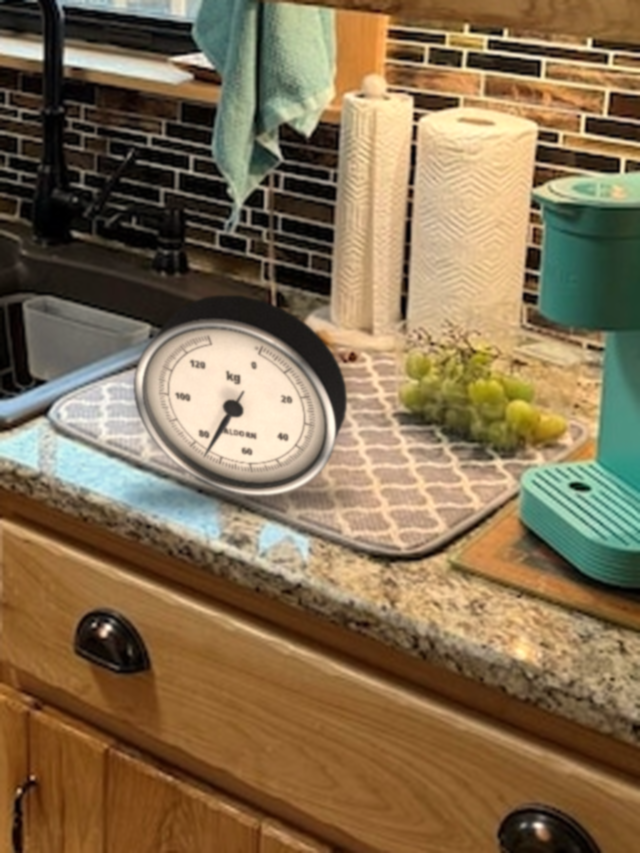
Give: 75 kg
